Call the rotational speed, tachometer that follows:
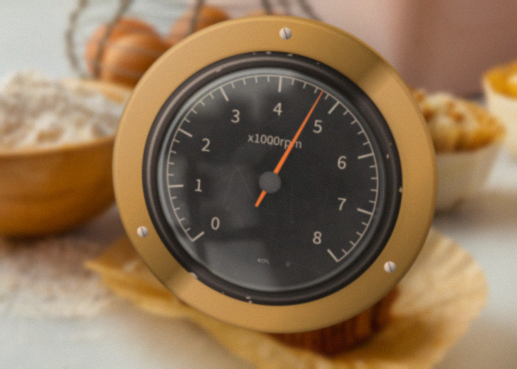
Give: 4700 rpm
